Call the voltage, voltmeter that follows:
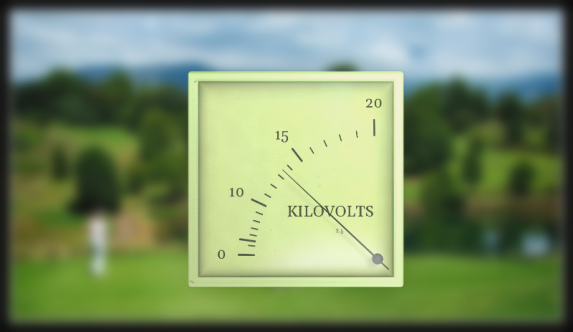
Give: 13.5 kV
